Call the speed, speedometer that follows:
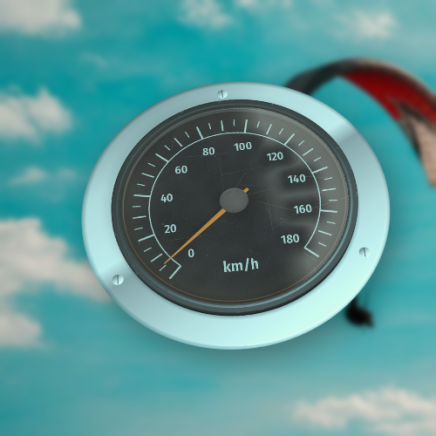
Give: 5 km/h
